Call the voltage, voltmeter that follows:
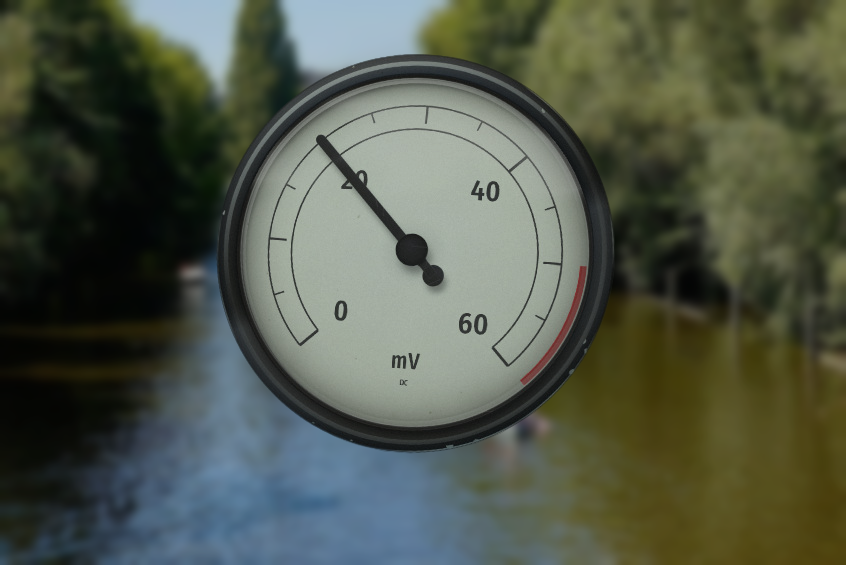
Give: 20 mV
